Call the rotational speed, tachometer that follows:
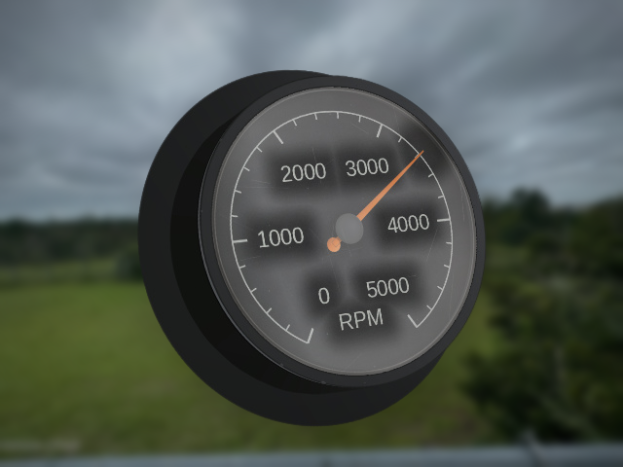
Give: 3400 rpm
